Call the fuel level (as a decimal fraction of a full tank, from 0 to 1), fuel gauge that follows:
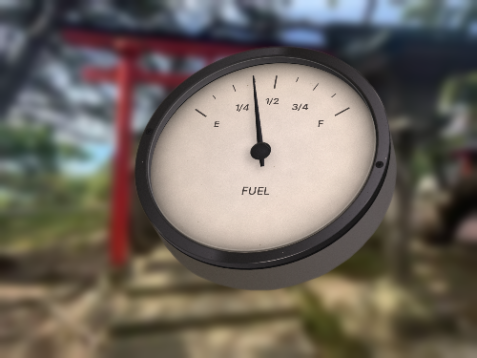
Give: 0.375
